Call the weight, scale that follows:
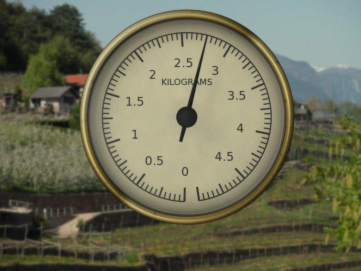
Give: 2.75 kg
